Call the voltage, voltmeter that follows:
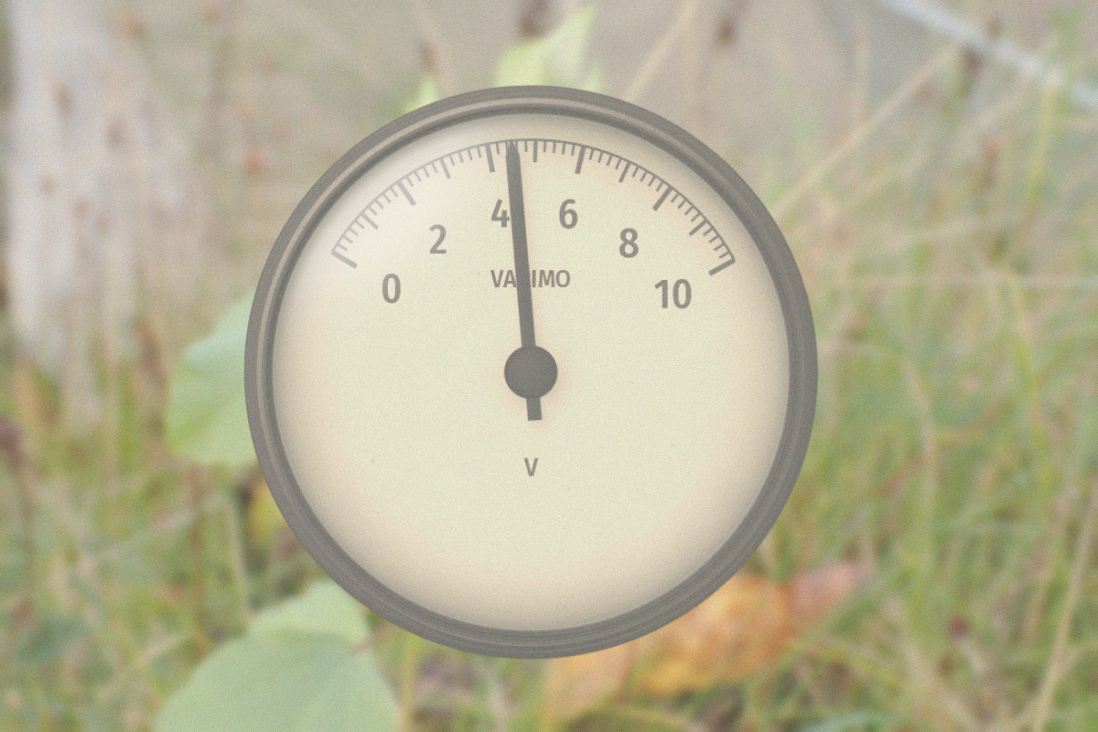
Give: 4.5 V
